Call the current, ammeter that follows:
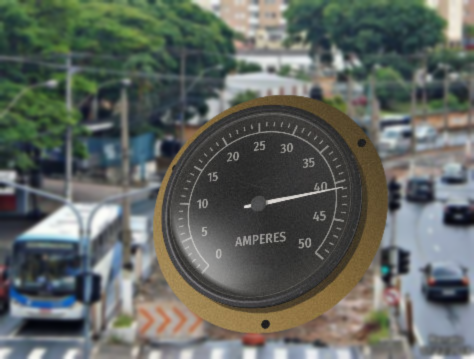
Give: 41 A
